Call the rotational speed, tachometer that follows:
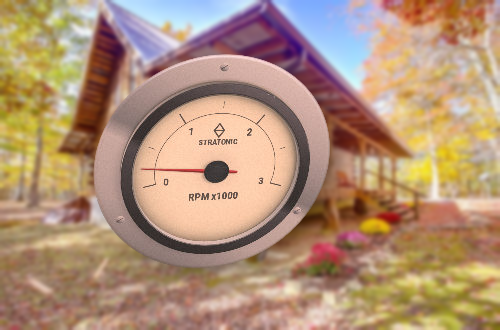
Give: 250 rpm
